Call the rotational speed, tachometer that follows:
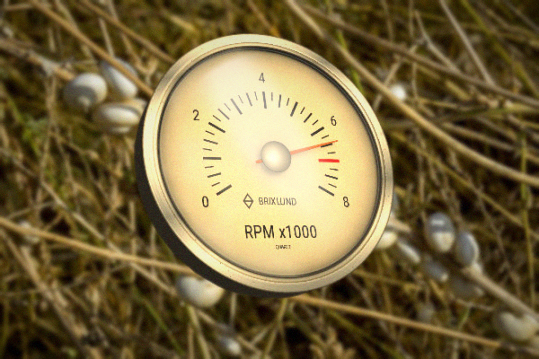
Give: 6500 rpm
